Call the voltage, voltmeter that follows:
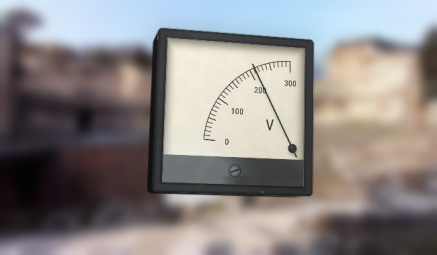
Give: 210 V
